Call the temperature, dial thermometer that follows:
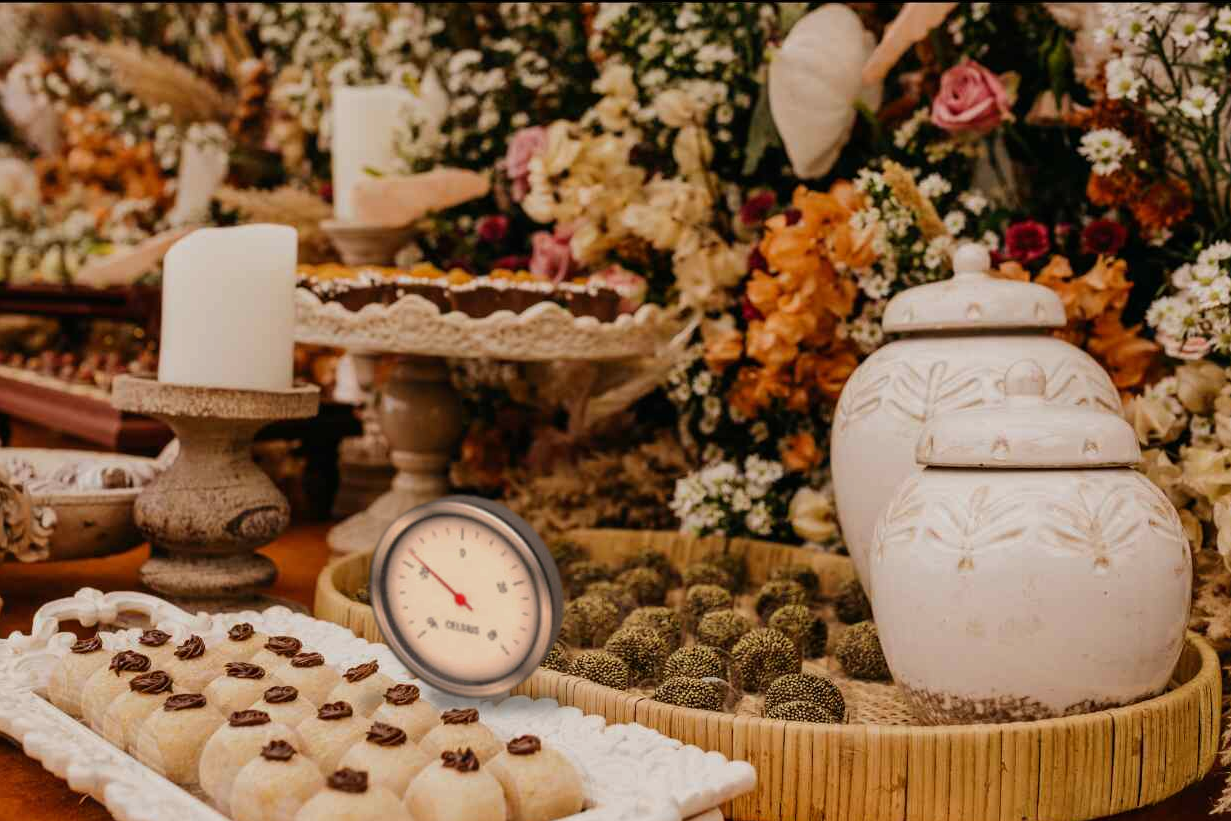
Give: -16 °C
